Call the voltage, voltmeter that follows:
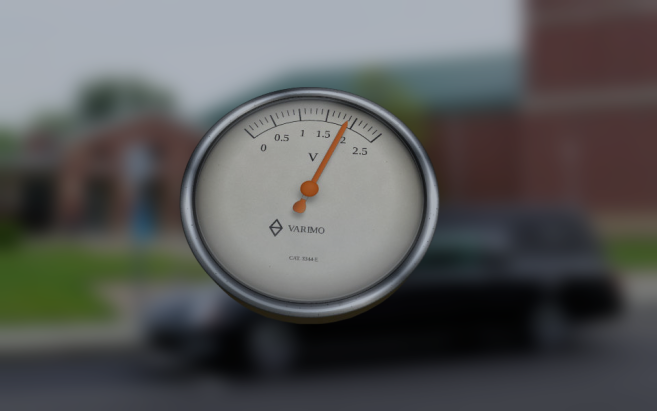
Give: 1.9 V
